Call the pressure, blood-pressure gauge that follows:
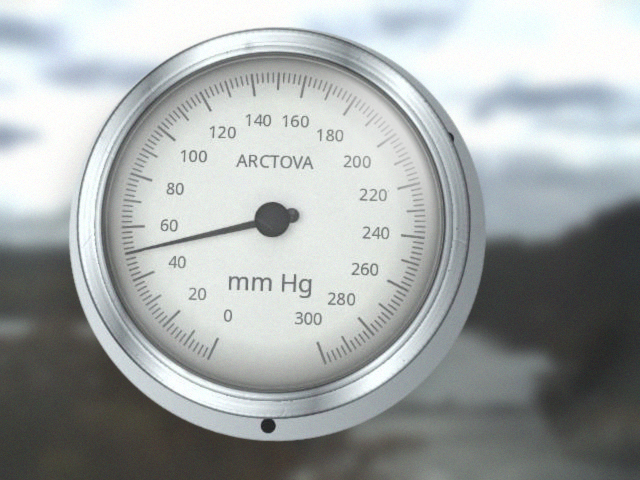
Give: 50 mmHg
